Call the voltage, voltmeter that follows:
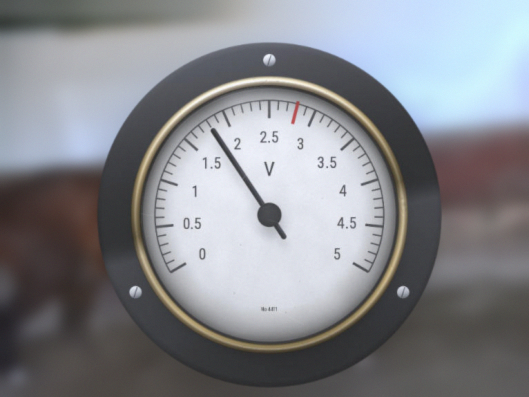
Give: 1.8 V
